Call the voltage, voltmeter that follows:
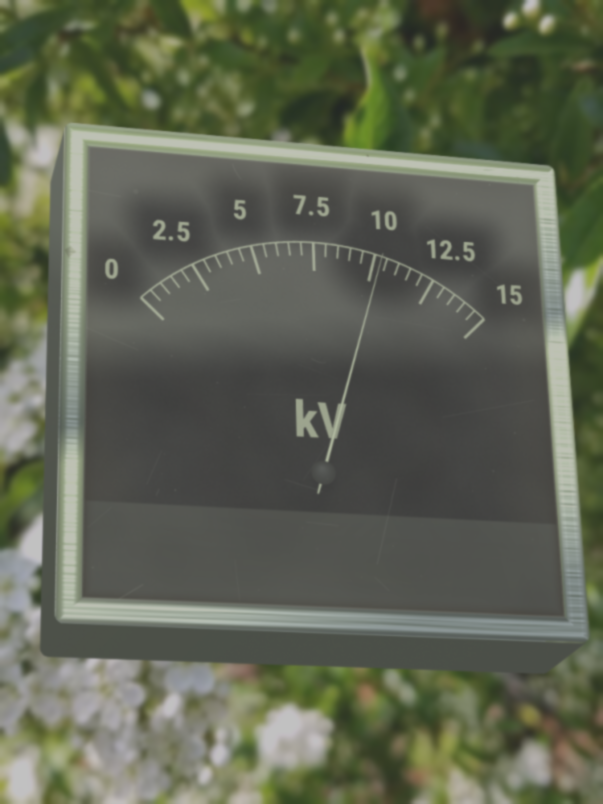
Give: 10.25 kV
